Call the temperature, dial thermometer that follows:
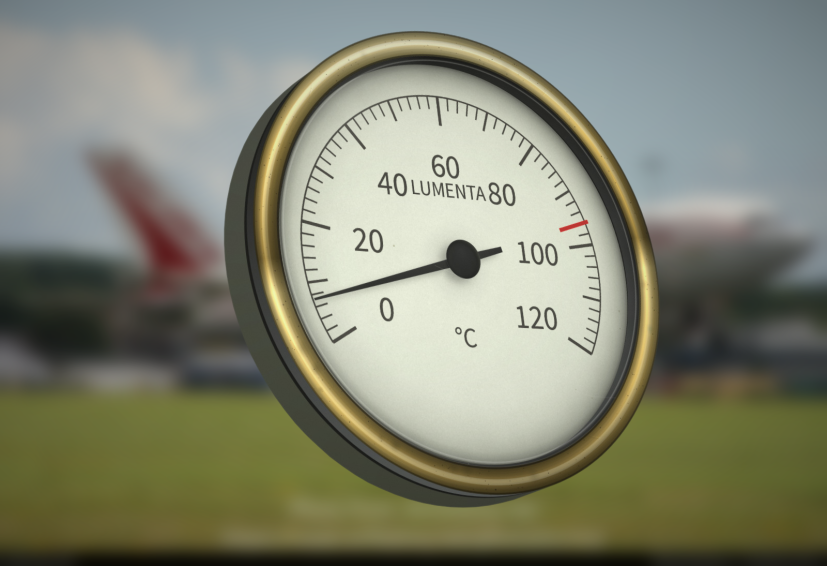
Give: 7 °C
